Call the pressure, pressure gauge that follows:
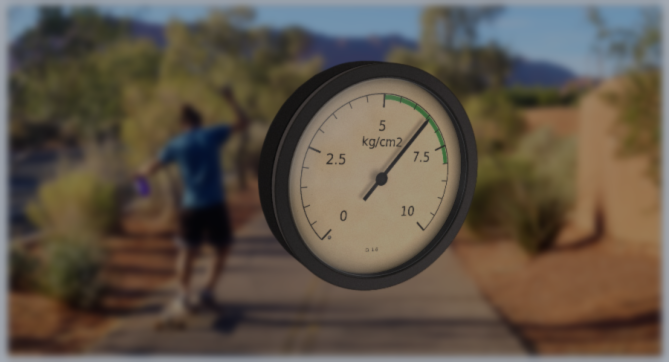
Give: 6.5 kg/cm²
